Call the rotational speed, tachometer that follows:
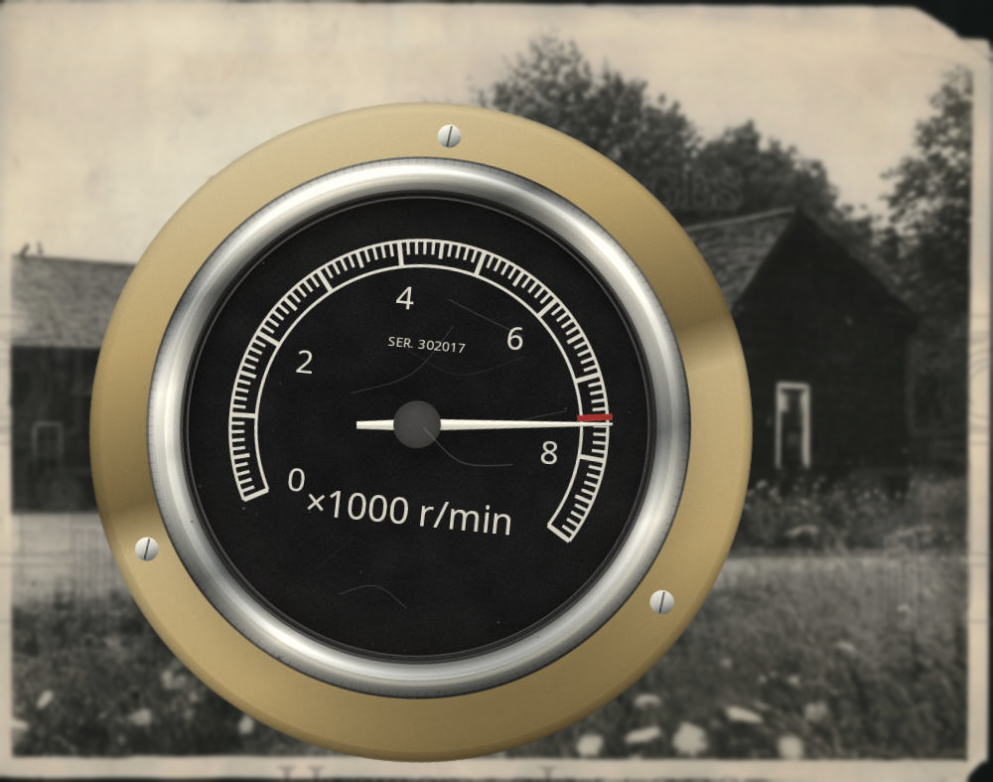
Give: 7600 rpm
